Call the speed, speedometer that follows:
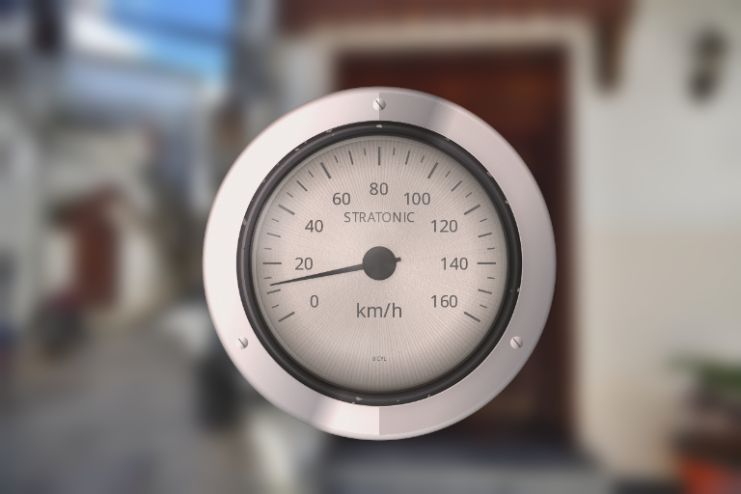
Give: 12.5 km/h
